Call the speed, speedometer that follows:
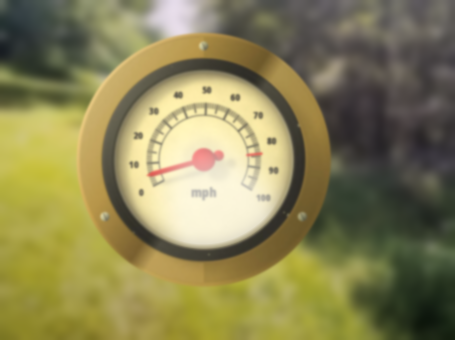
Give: 5 mph
